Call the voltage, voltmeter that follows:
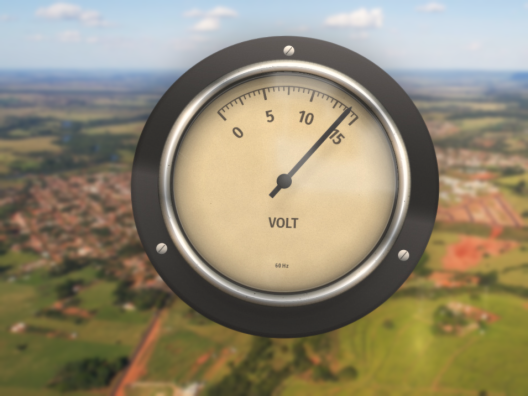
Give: 14 V
